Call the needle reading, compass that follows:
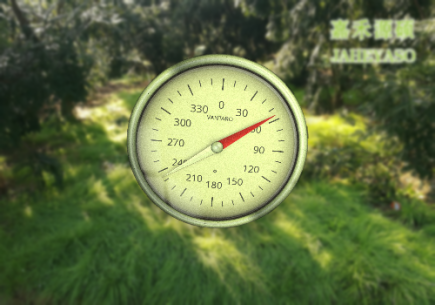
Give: 55 °
